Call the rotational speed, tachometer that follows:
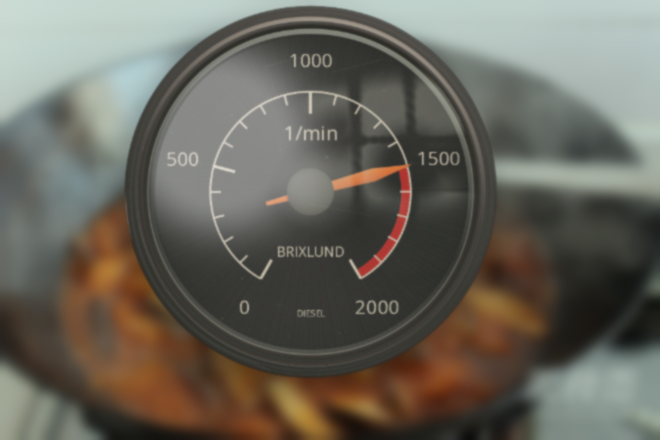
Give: 1500 rpm
